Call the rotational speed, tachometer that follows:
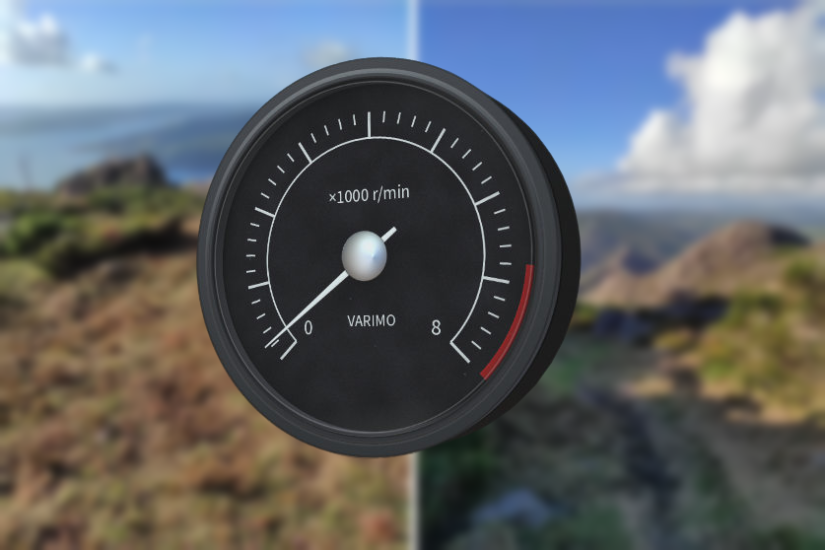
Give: 200 rpm
